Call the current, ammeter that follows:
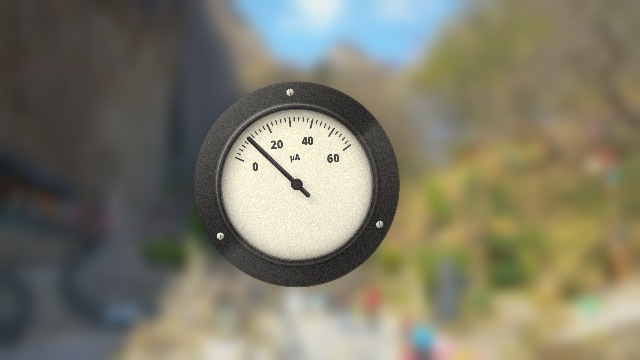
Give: 10 µA
